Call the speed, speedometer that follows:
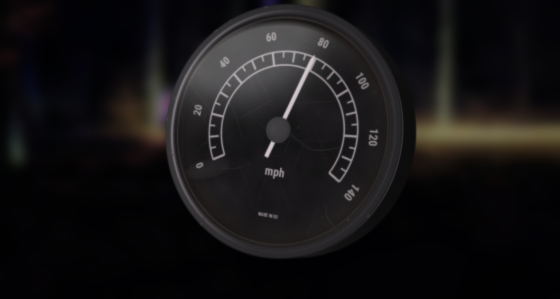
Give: 80 mph
